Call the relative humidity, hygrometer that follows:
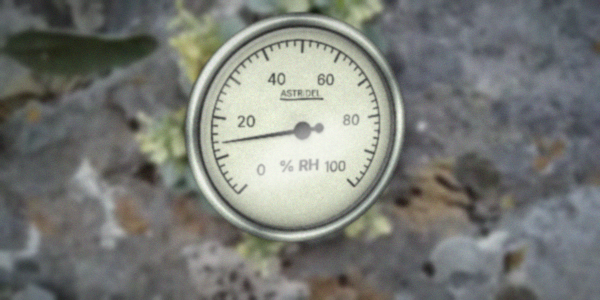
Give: 14 %
